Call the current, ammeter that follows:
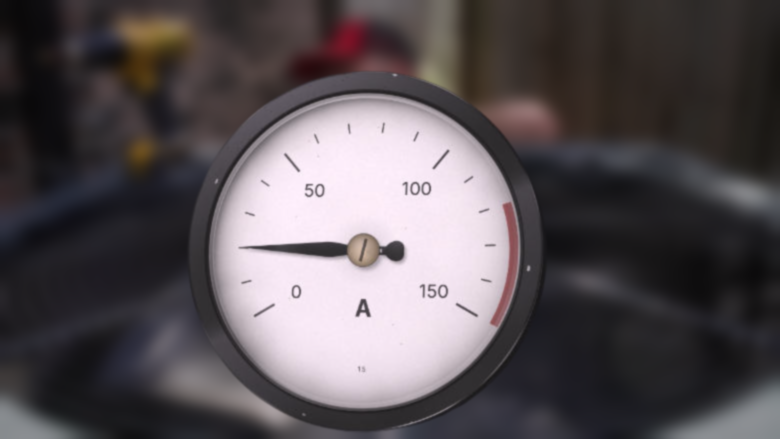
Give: 20 A
